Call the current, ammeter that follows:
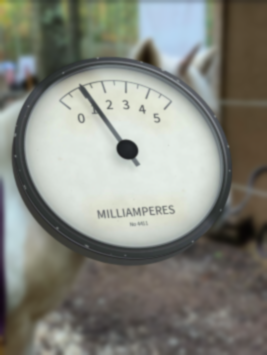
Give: 1 mA
